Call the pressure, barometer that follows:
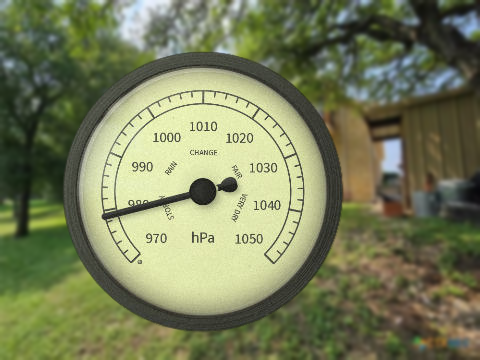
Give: 979 hPa
